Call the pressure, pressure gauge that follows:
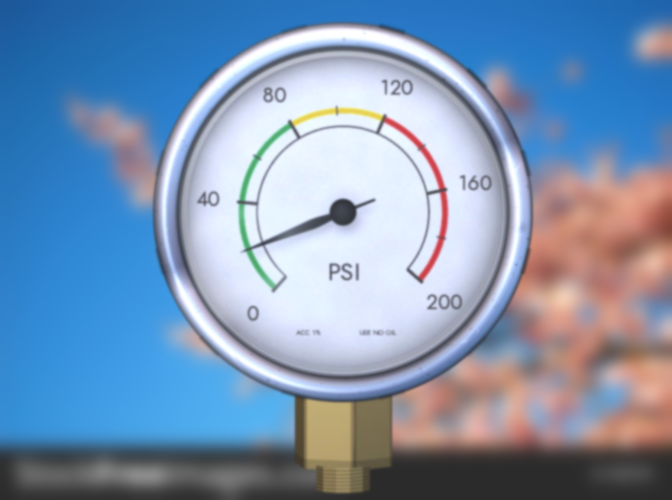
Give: 20 psi
